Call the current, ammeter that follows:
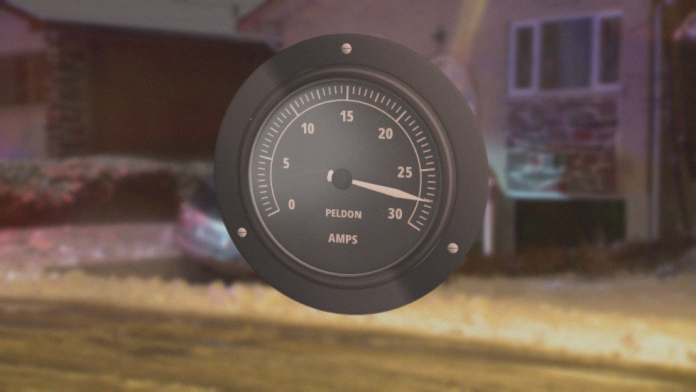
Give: 27.5 A
